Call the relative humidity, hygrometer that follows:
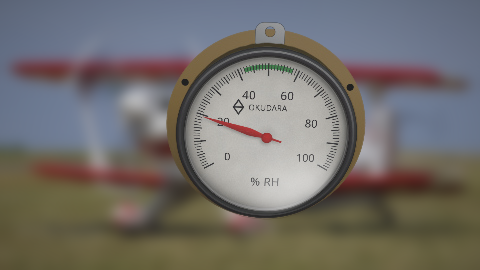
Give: 20 %
